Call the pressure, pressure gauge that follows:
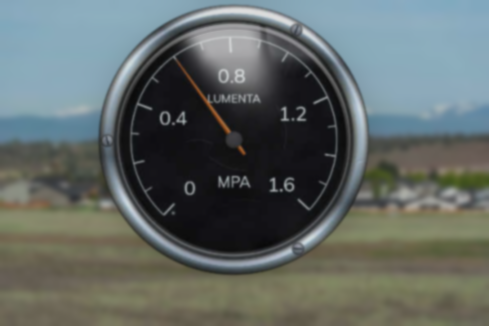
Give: 0.6 MPa
